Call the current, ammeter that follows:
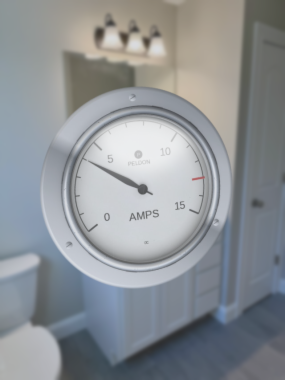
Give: 4 A
